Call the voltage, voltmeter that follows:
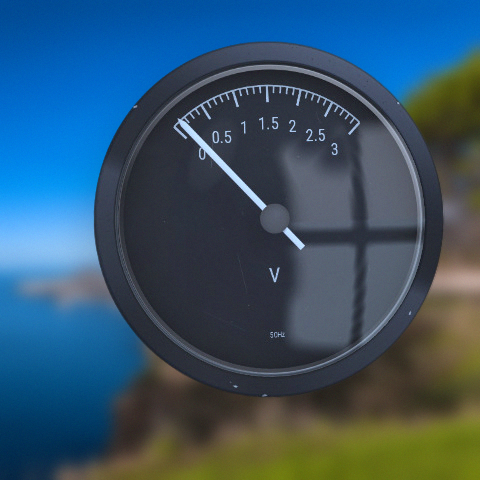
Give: 0.1 V
